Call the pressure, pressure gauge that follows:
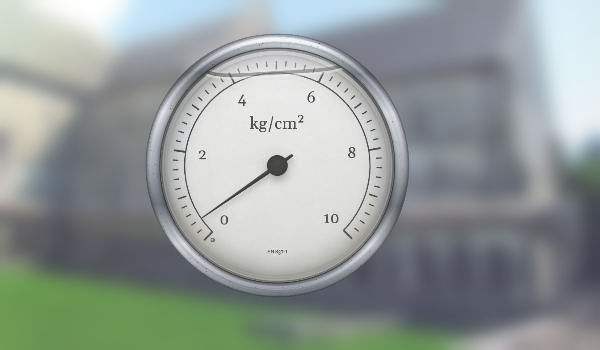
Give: 0.4 kg/cm²
